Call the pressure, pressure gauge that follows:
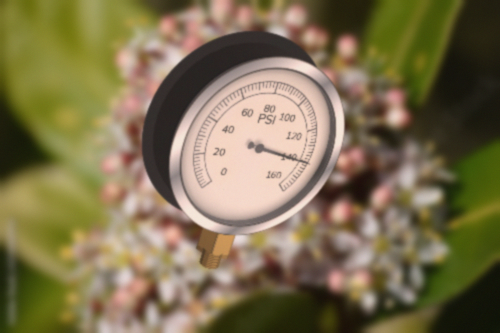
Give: 140 psi
